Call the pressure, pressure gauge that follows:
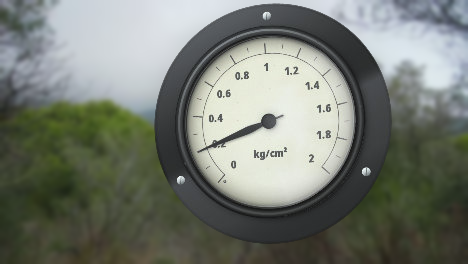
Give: 0.2 kg/cm²
